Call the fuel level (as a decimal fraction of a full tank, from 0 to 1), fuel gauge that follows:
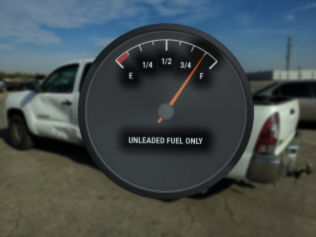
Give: 0.875
